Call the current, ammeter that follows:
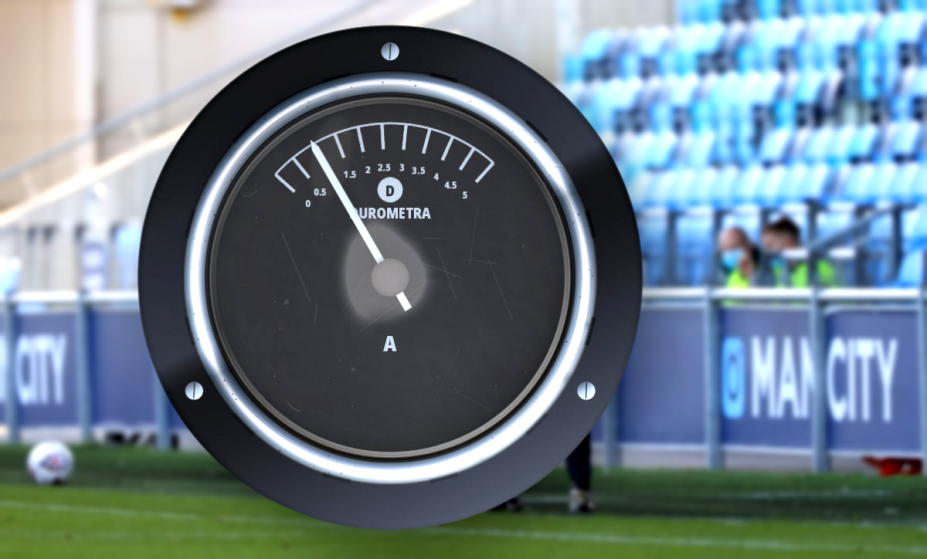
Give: 1 A
